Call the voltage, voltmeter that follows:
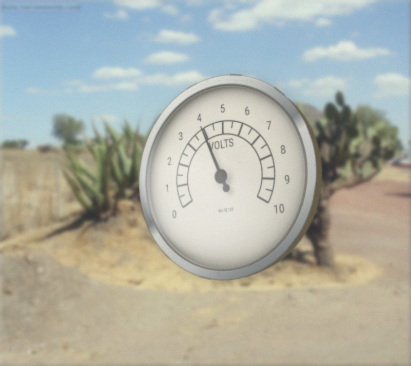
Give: 4 V
